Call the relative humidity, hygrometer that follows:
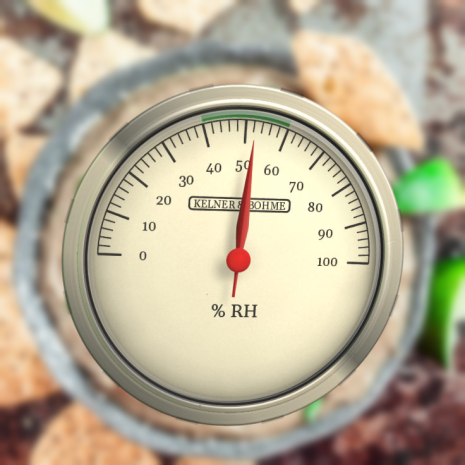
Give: 52 %
